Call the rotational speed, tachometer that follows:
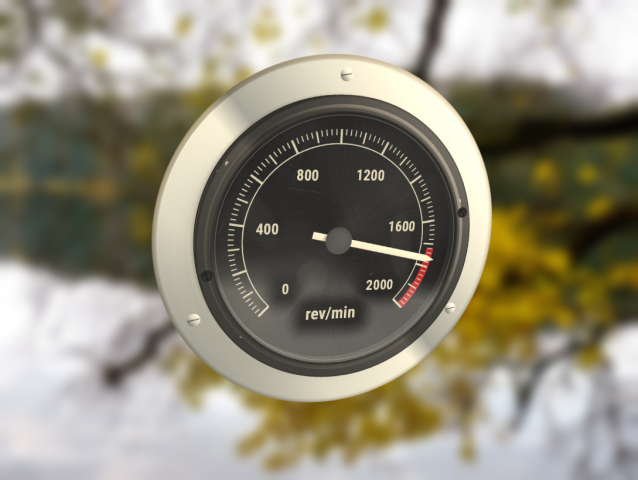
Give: 1760 rpm
